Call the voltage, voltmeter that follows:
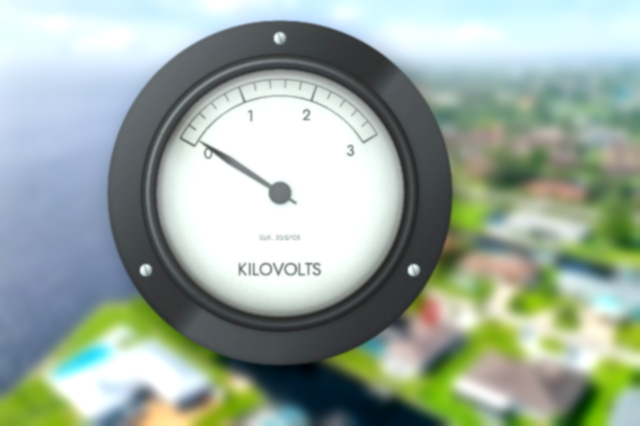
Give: 0.1 kV
